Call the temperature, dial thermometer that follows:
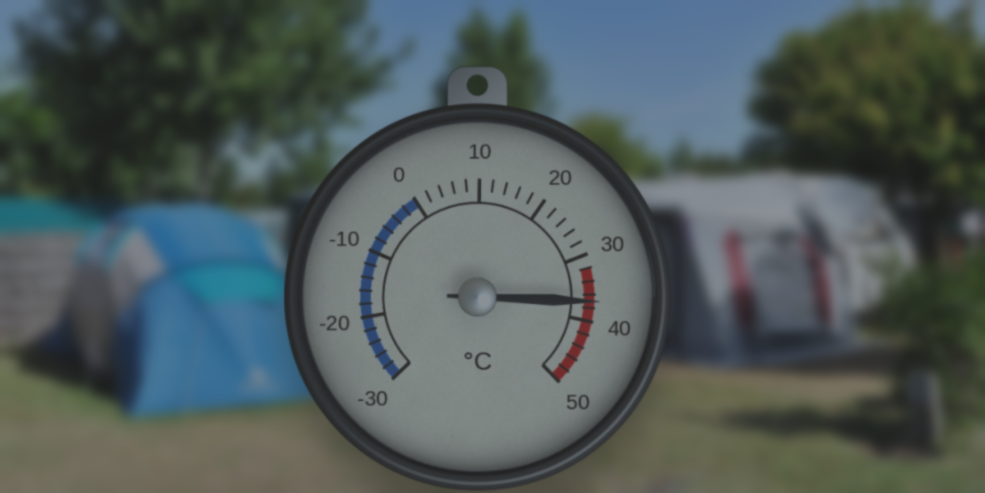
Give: 37 °C
